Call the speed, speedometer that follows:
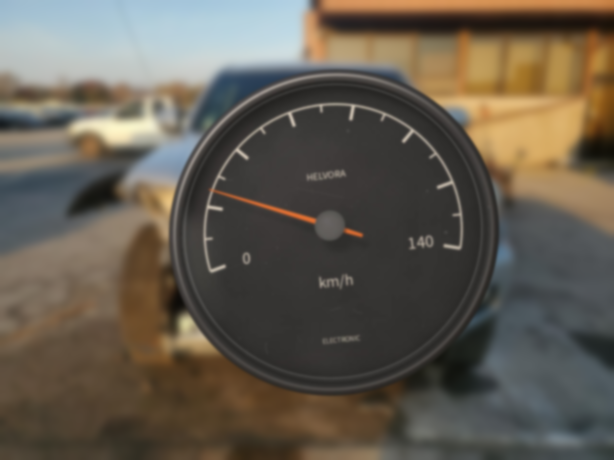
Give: 25 km/h
